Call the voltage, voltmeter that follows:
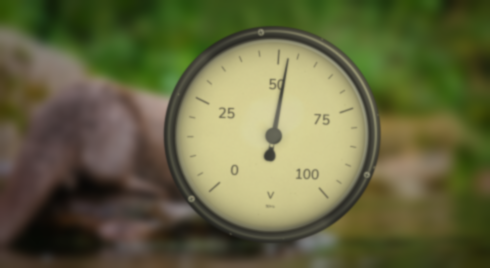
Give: 52.5 V
